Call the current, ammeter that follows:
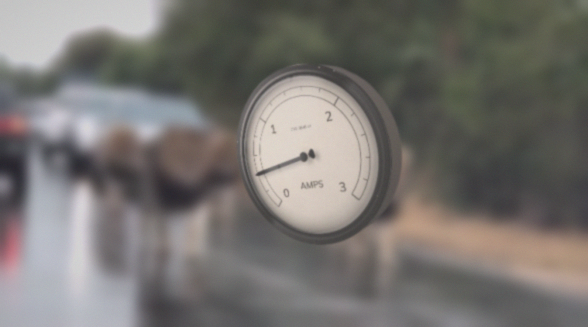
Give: 0.4 A
